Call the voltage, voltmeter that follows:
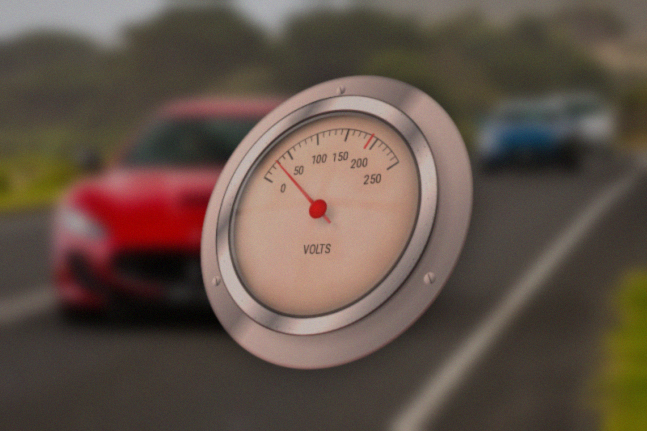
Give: 30 V
